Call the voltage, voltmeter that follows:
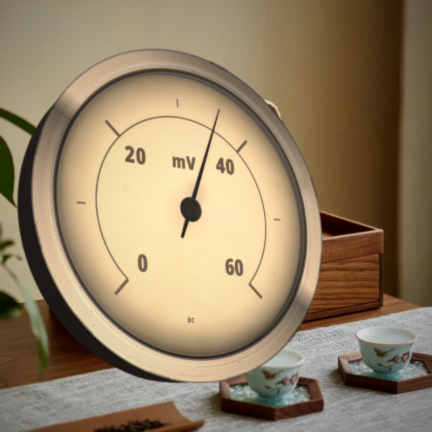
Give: 35 mV
